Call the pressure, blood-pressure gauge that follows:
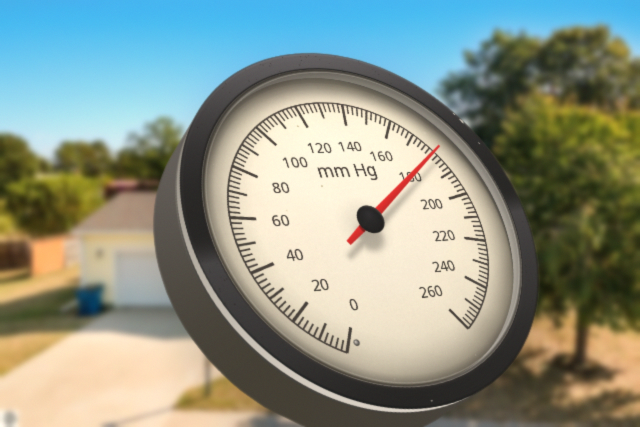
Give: 180 mmHg
